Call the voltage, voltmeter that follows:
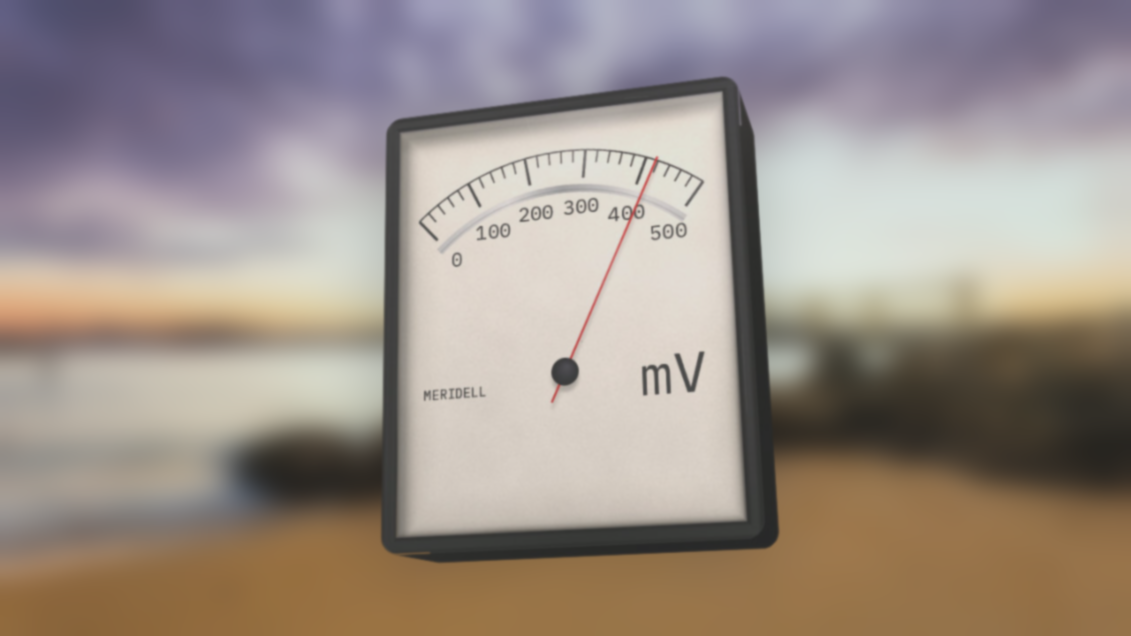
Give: 420 mV
